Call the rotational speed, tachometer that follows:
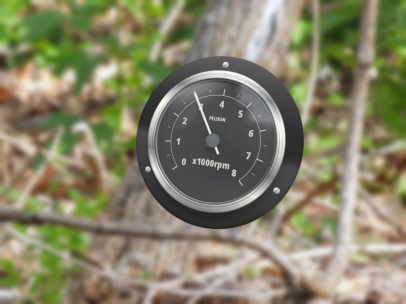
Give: 3000 rpm
